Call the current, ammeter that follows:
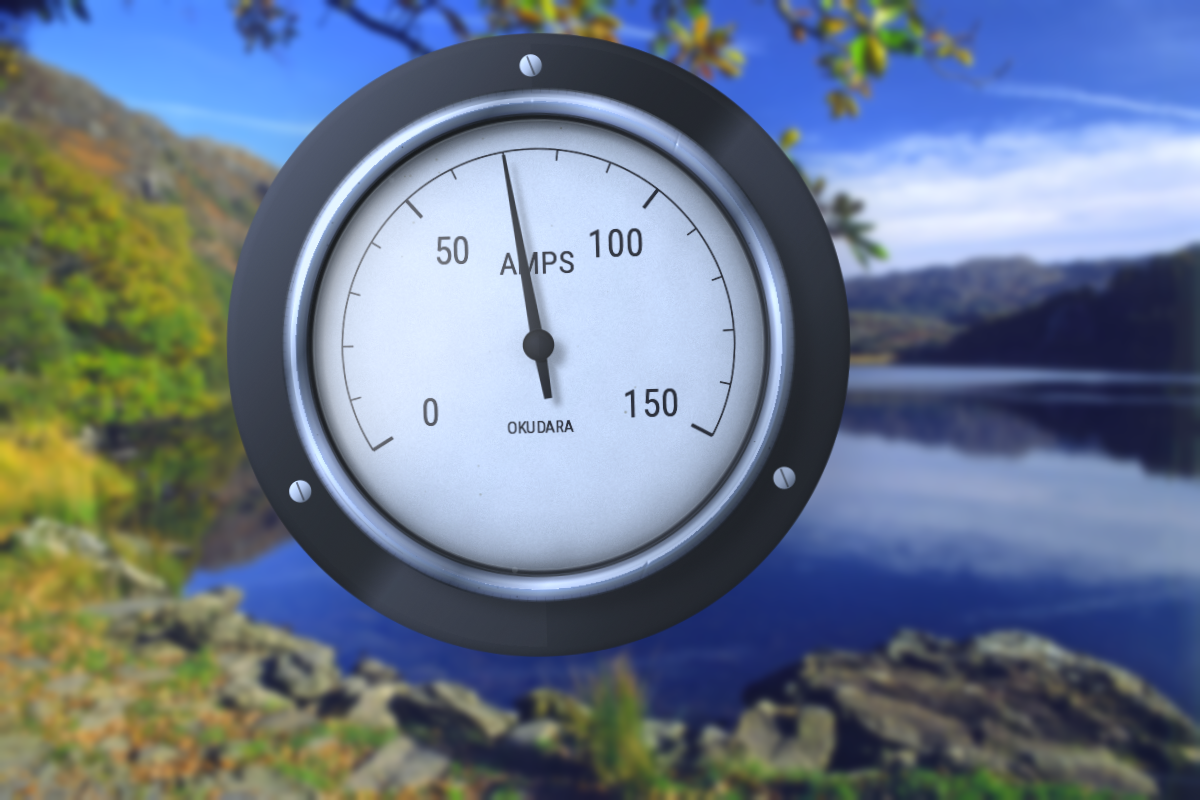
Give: 70 A
